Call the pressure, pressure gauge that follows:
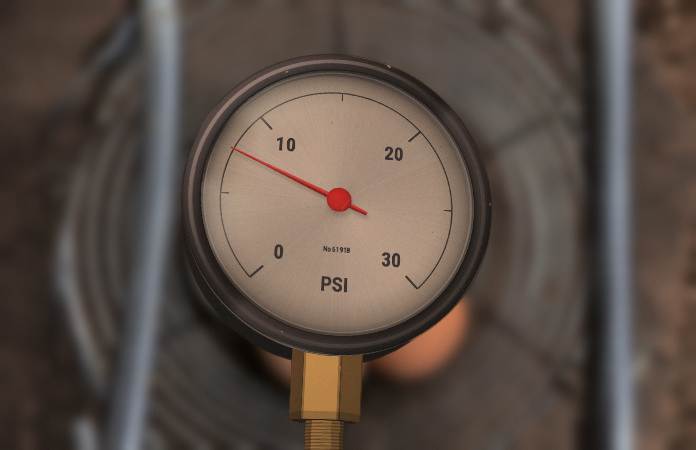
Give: 7.5 psi
